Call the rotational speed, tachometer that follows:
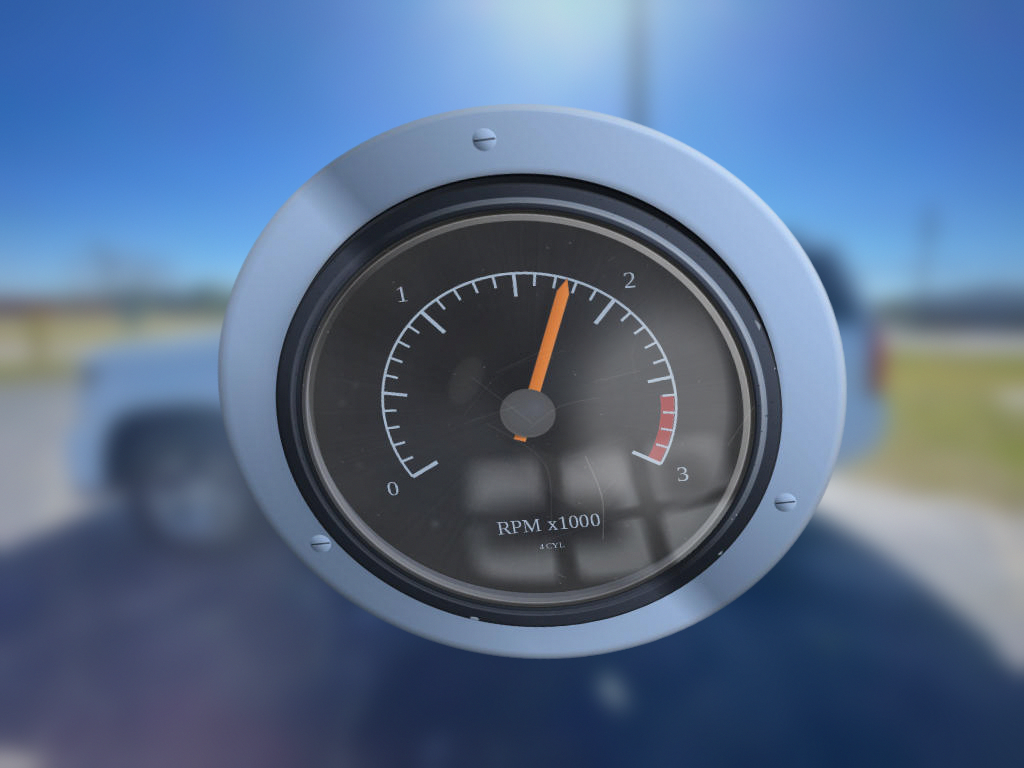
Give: 1750 rpm
